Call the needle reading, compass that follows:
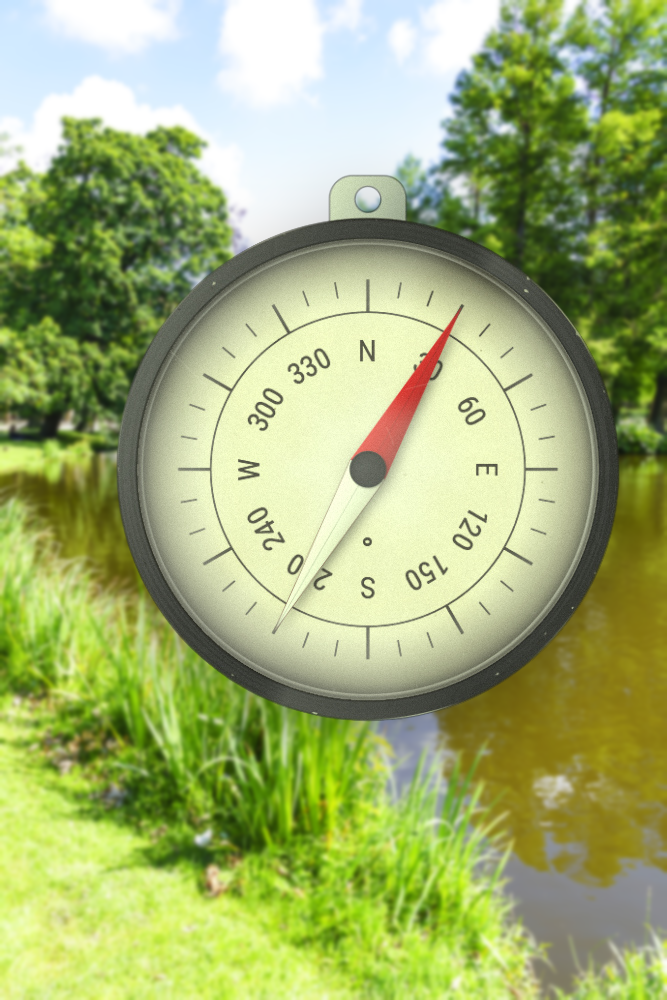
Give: 30 °
